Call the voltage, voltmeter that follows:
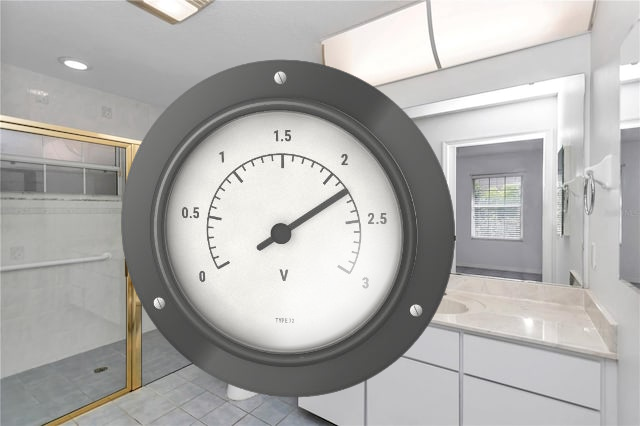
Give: 2.2 V
